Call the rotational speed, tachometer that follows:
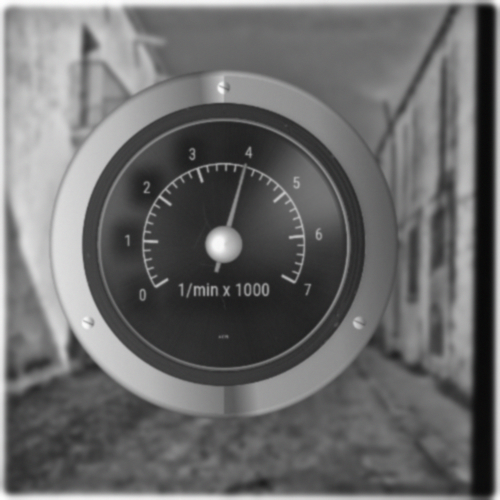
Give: 4000 rpm
